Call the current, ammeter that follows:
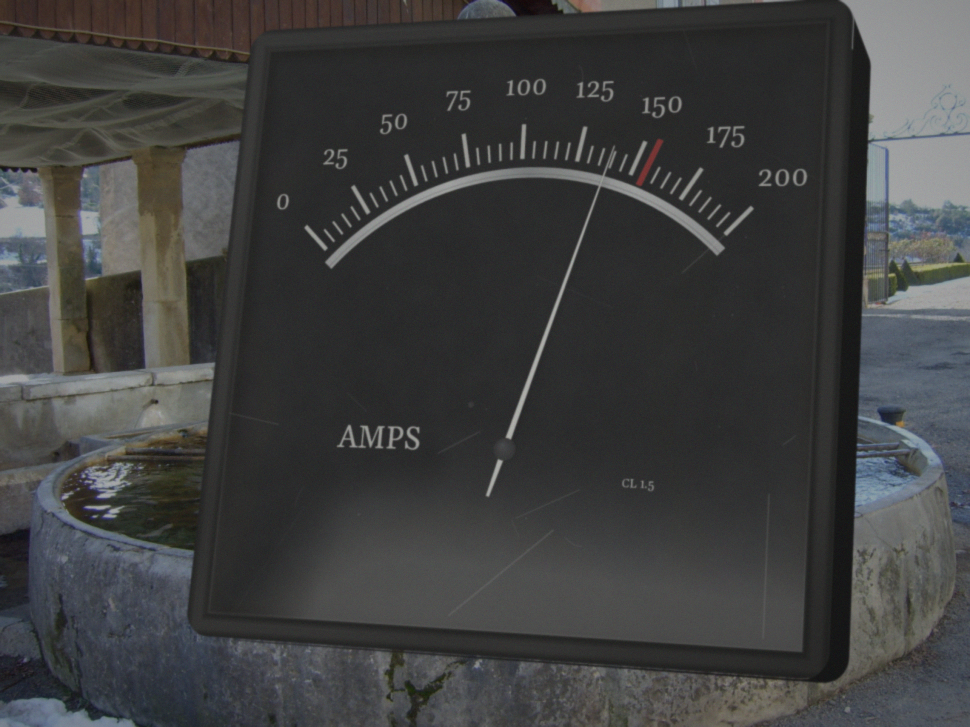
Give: 140 A
